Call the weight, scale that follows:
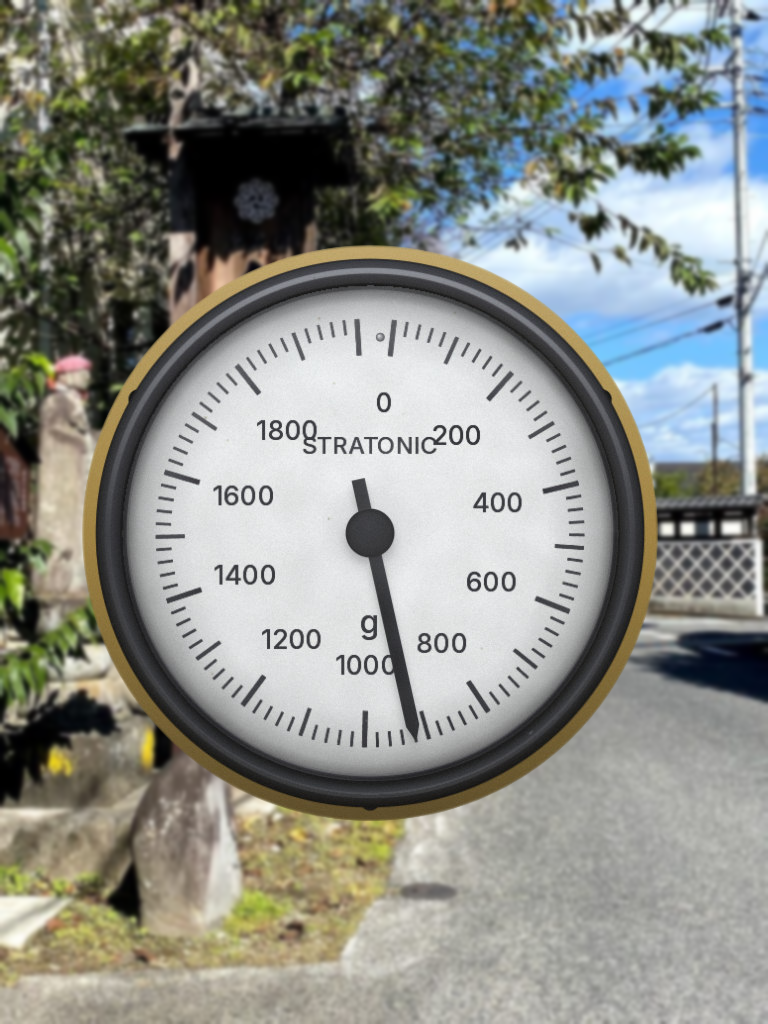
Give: 920 g
